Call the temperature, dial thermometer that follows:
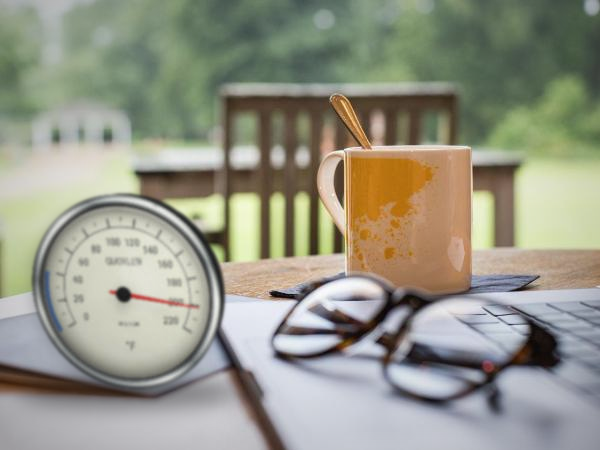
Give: 200 °F
